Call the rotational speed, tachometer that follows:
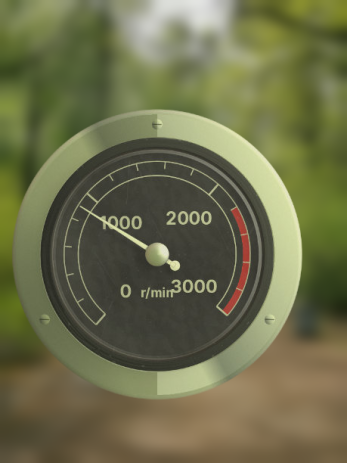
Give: 900 rpm
